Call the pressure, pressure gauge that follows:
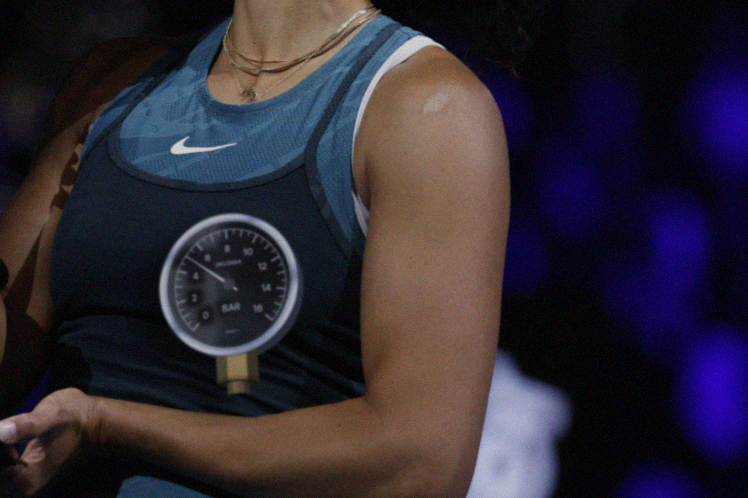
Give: 5 bar
